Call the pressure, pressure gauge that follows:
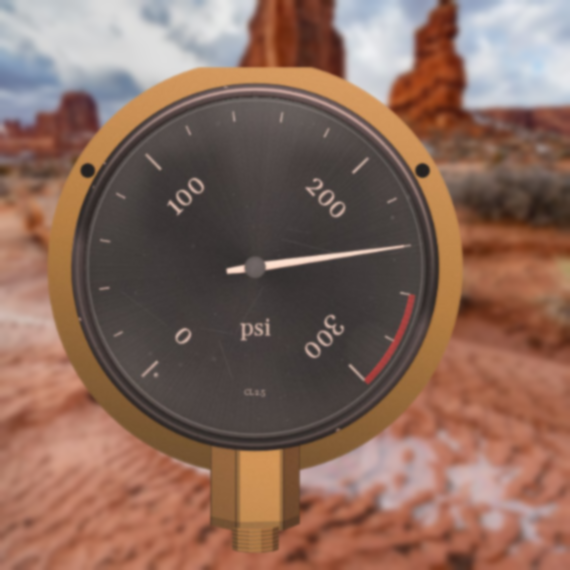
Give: 240 psi
